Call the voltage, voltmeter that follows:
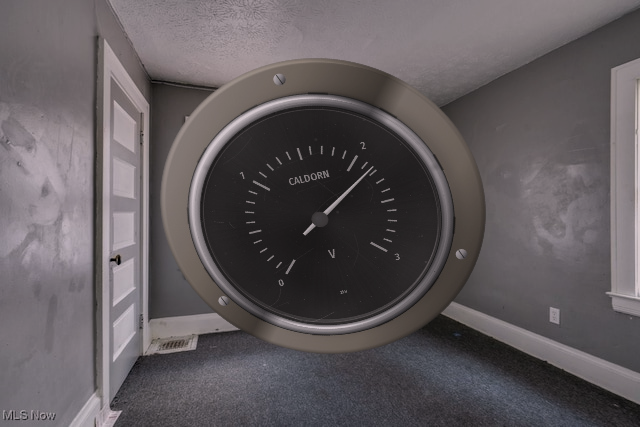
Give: 2.15 V
